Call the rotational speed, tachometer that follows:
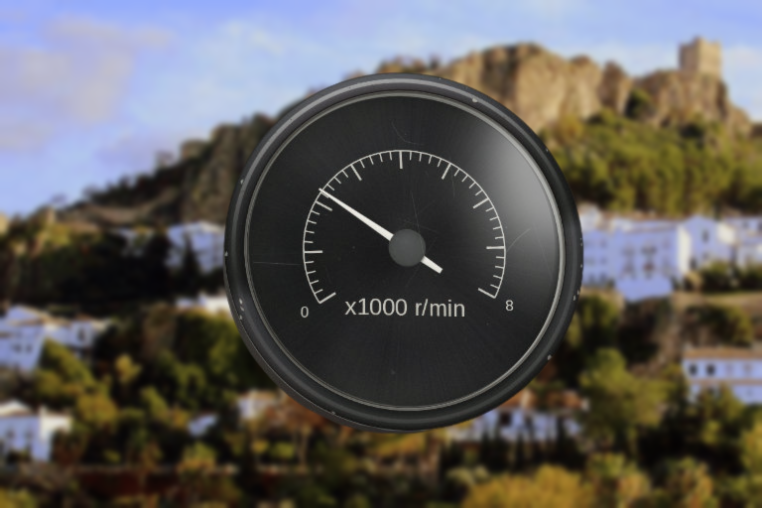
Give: 2200 rpm
